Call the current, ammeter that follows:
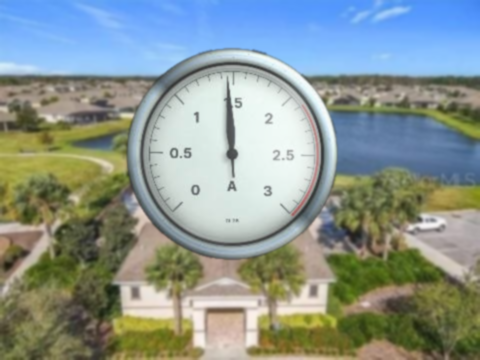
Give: 1.45 A
